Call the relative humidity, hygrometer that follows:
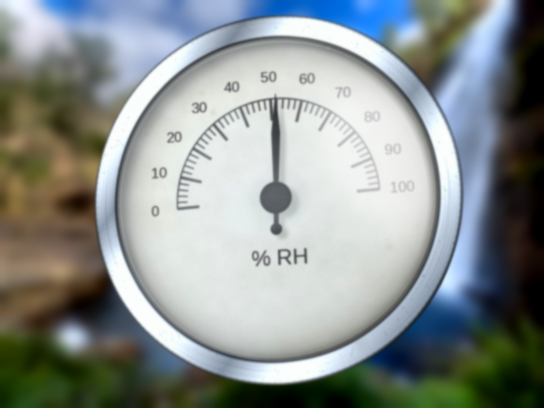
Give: 52 %
